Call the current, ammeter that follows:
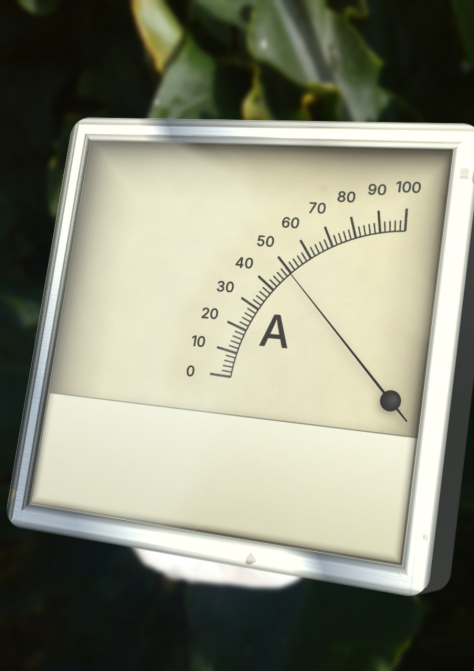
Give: 50 A
